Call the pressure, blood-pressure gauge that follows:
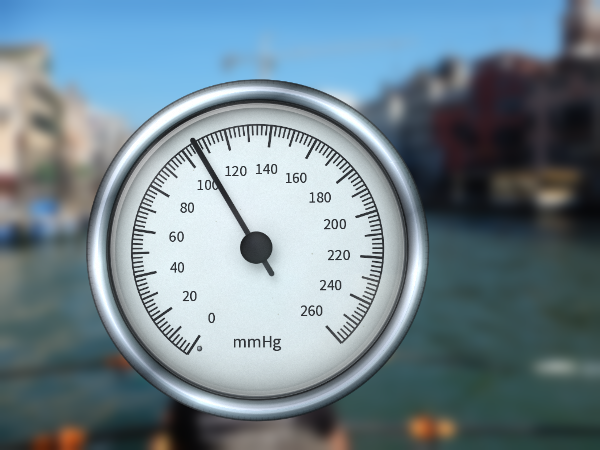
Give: 106 mmHg
